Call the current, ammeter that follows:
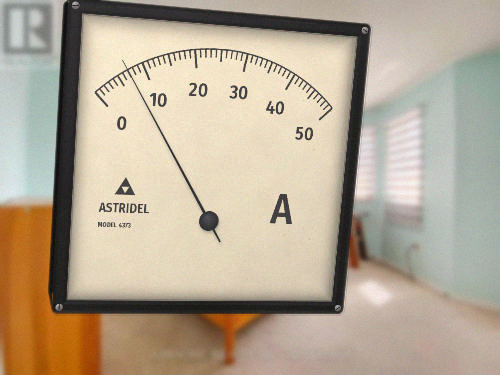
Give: 7 A
